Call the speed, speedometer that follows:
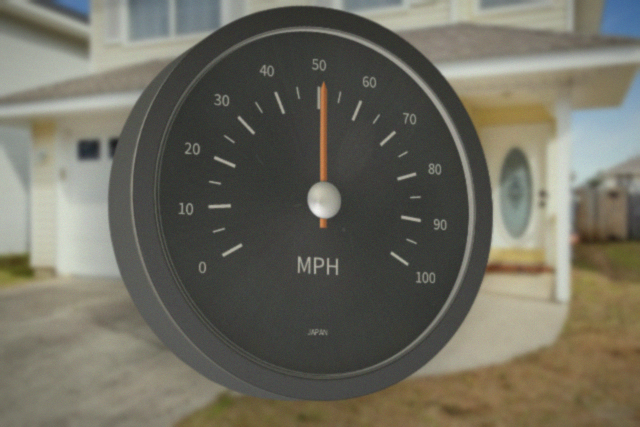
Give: 50 mph
